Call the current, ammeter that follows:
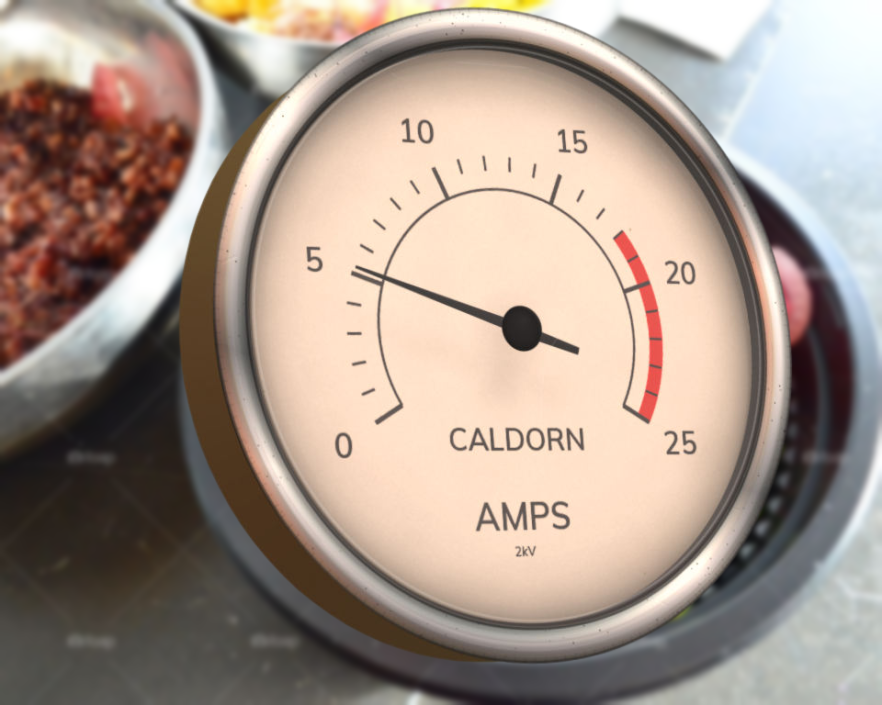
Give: 5 A
